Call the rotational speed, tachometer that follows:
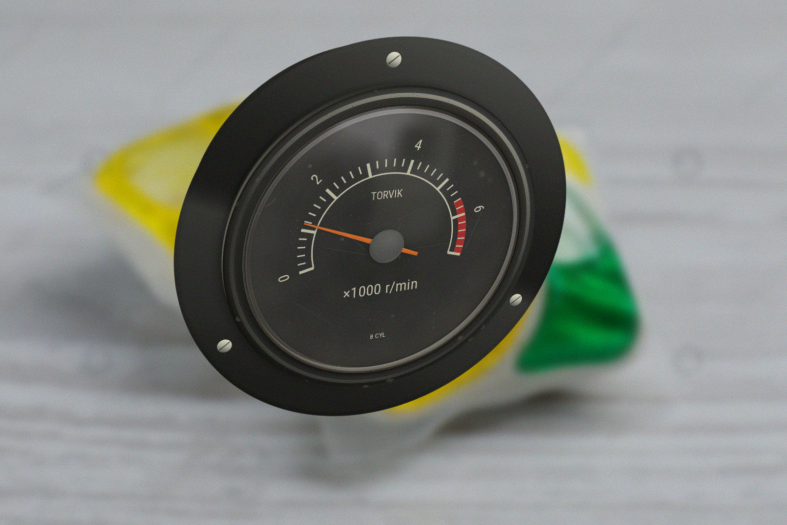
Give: 1200 rpm
